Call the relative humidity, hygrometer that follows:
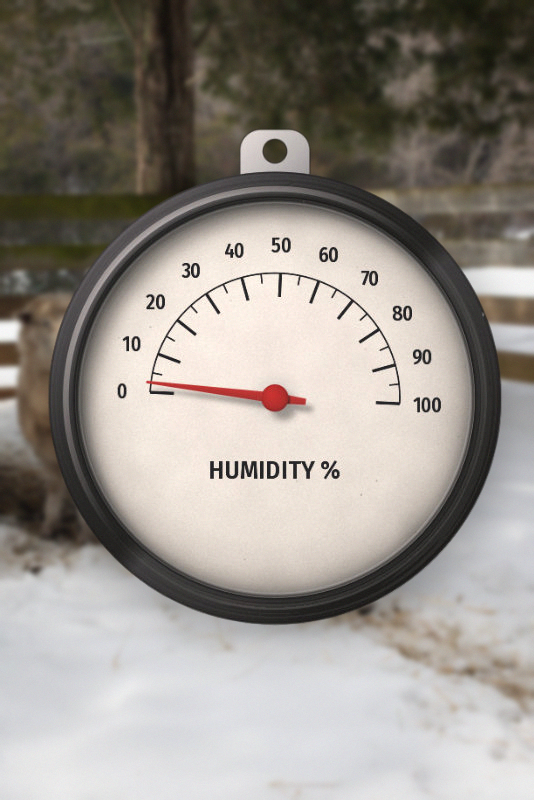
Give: 2.5 %
